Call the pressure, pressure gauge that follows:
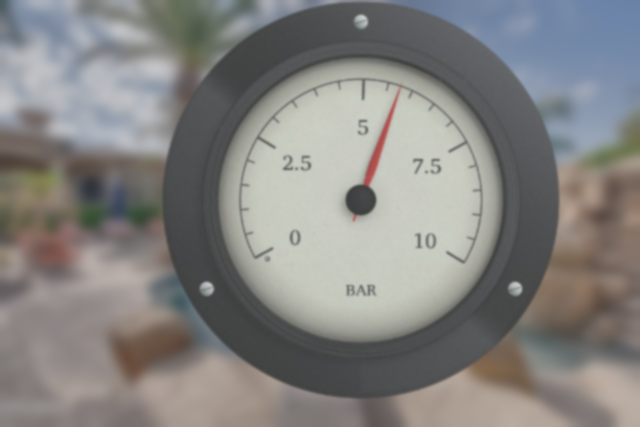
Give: 5.75 bar
